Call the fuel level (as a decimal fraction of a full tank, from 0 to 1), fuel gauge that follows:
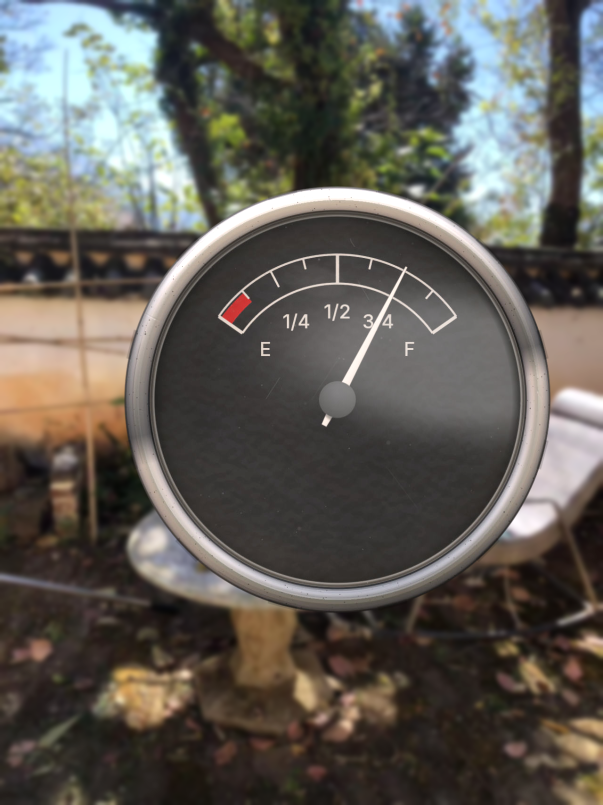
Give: 0.75
